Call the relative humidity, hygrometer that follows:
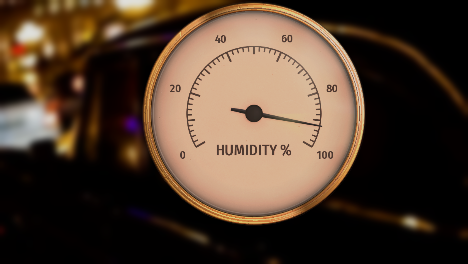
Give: 92 %
